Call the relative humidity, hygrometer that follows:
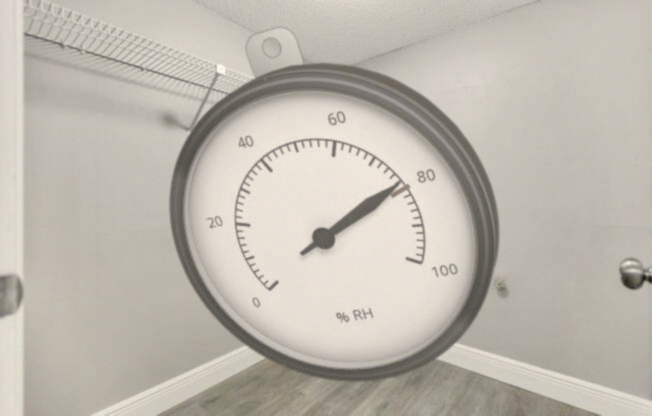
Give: 78 %
